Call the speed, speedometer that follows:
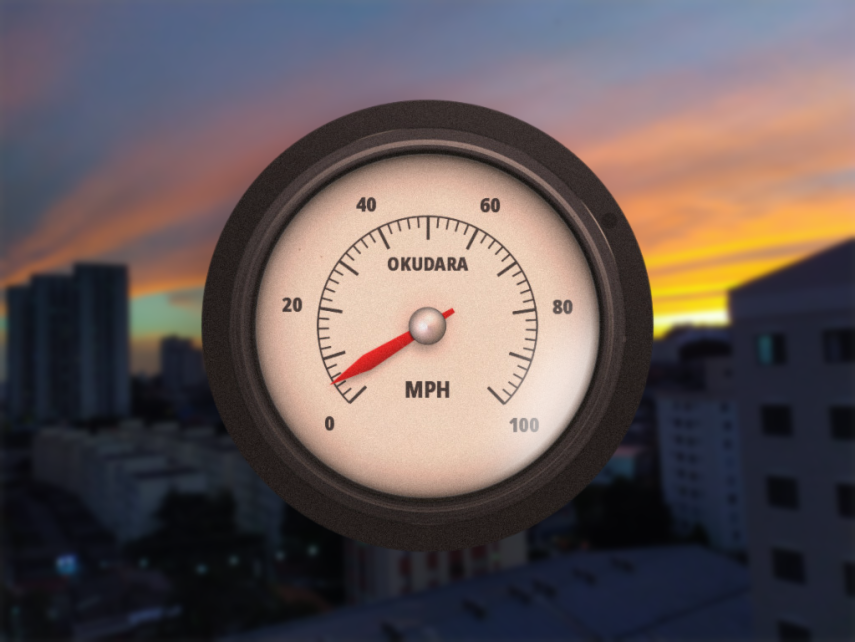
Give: 5 mph
